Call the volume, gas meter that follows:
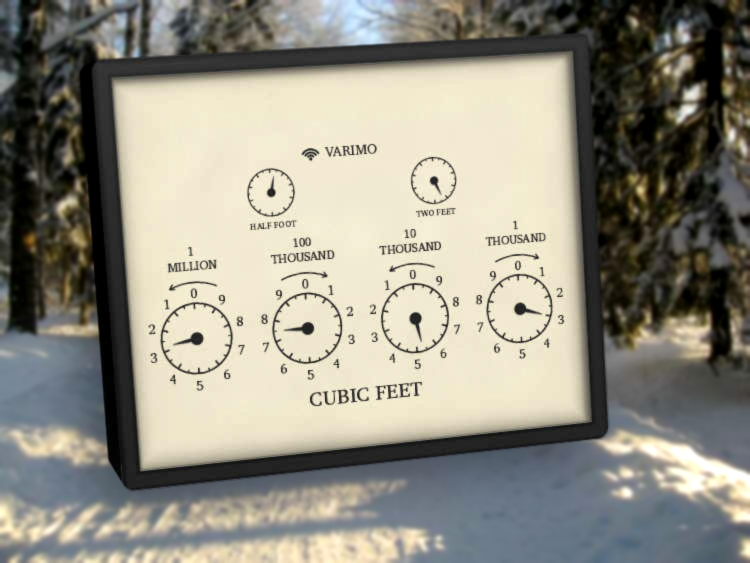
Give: 275300 ft³
